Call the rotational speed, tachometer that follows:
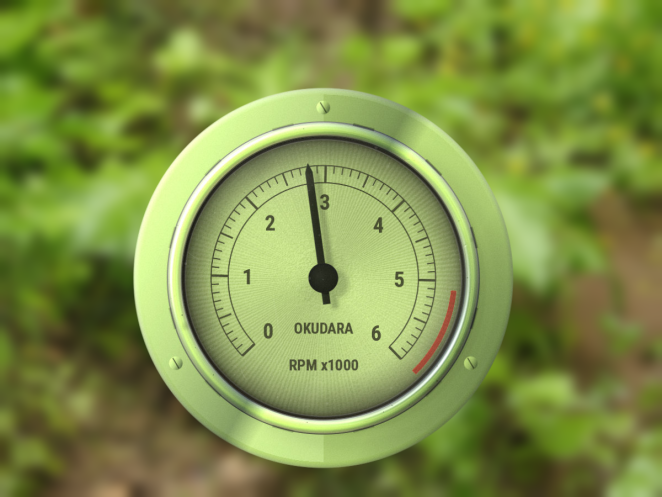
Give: 2800 rpm
